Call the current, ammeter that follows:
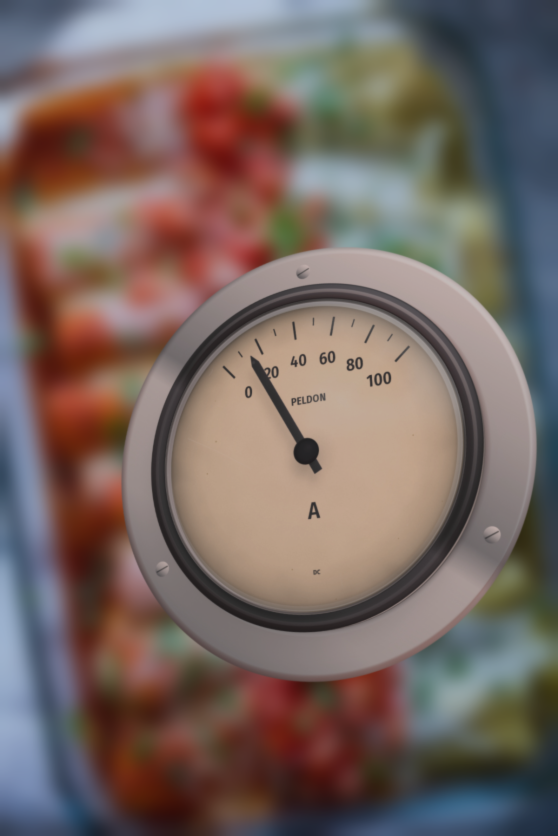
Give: 15 A
